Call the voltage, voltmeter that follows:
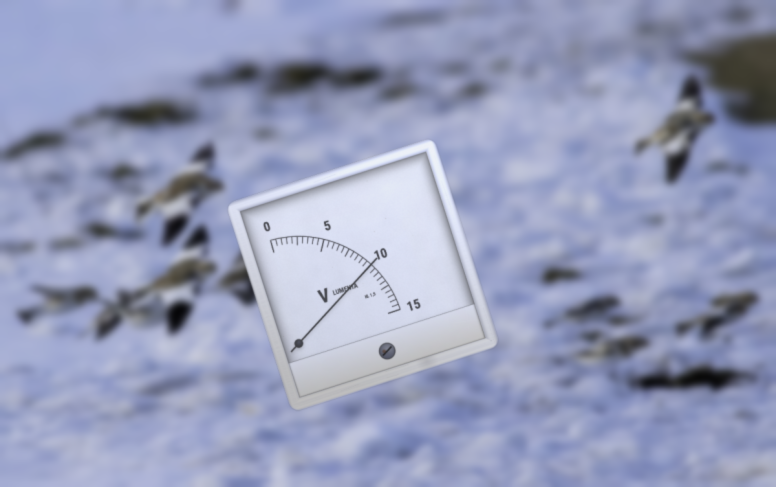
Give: 10 V
